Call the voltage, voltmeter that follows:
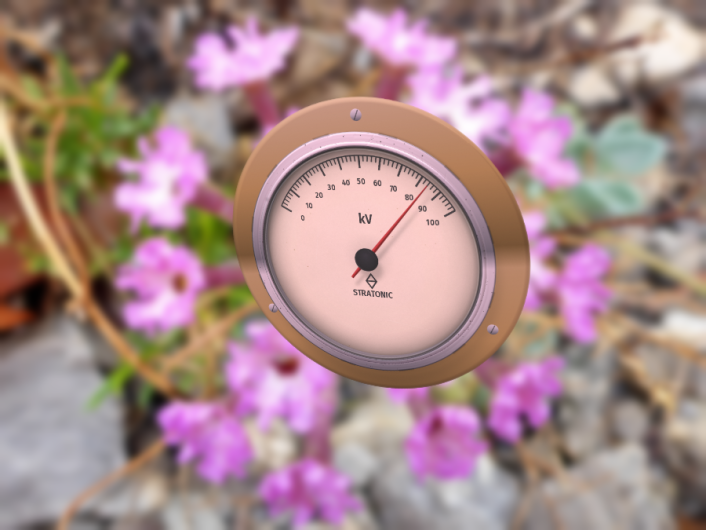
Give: 84 kV
